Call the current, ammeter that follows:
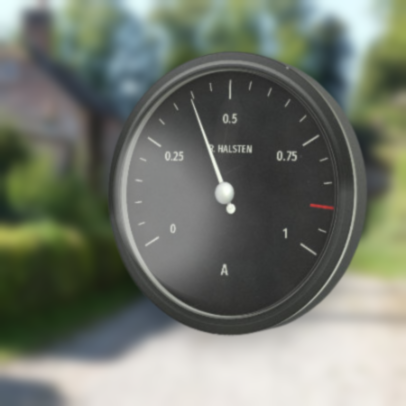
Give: 0.4 A
